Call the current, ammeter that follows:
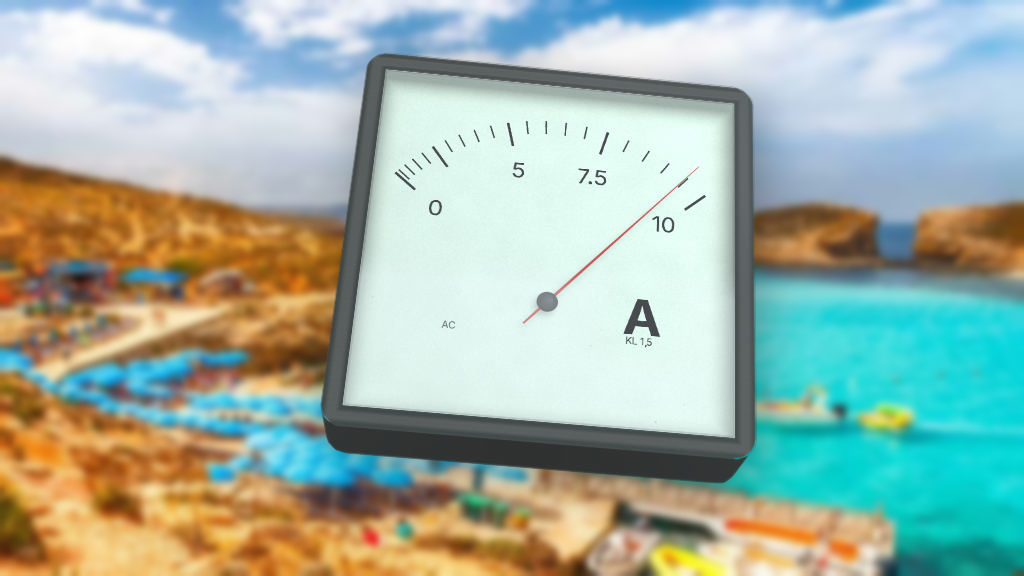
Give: 9.5 A
